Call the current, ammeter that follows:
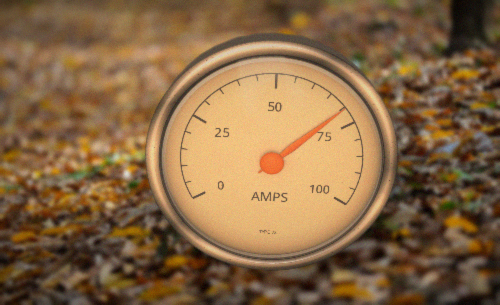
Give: 70 A
